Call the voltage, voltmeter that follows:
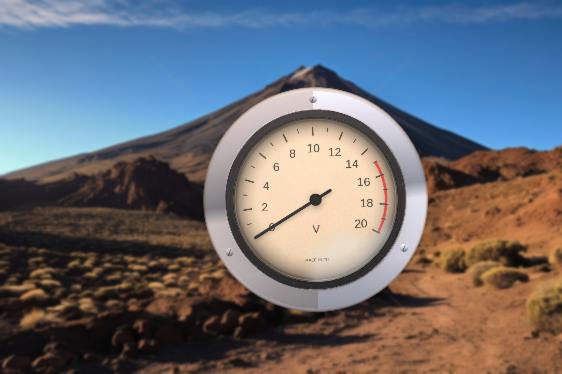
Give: 0 V
